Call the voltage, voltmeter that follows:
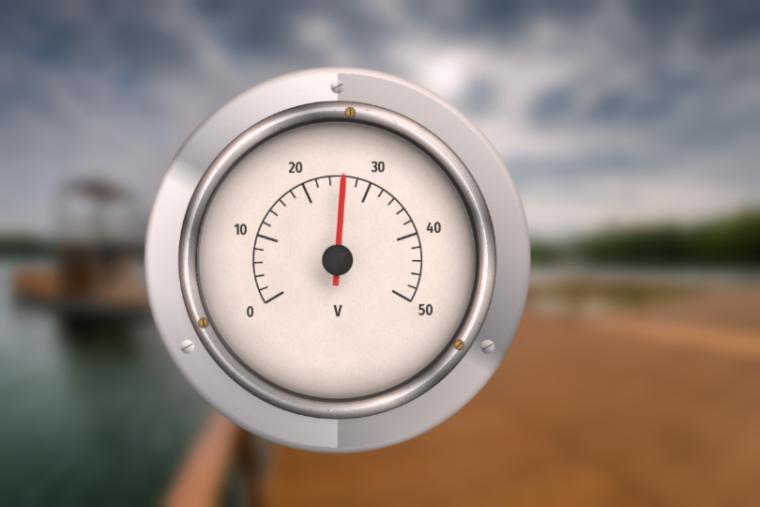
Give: 26 V
